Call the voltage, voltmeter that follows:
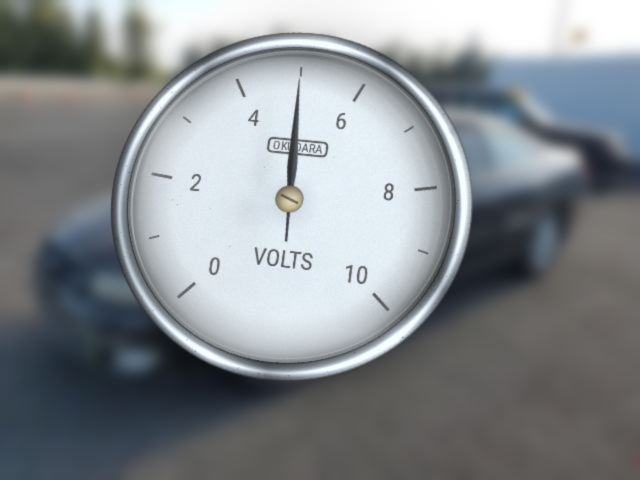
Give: 5 V
